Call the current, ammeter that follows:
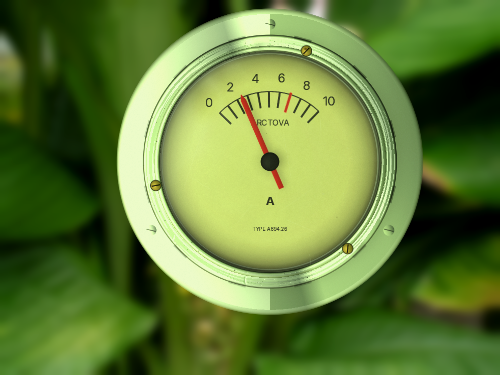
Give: 2.5 A
